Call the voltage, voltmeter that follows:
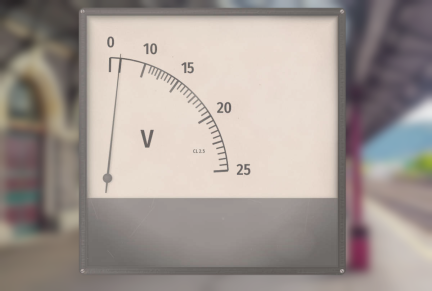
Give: 5 V
